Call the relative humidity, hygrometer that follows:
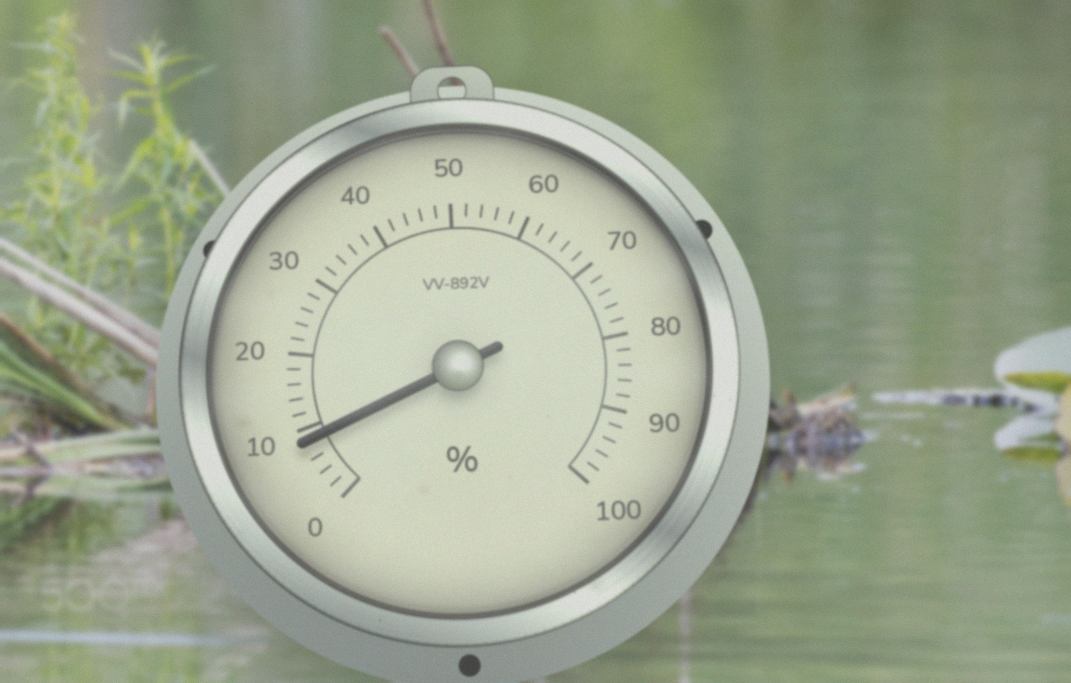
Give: 8 %
